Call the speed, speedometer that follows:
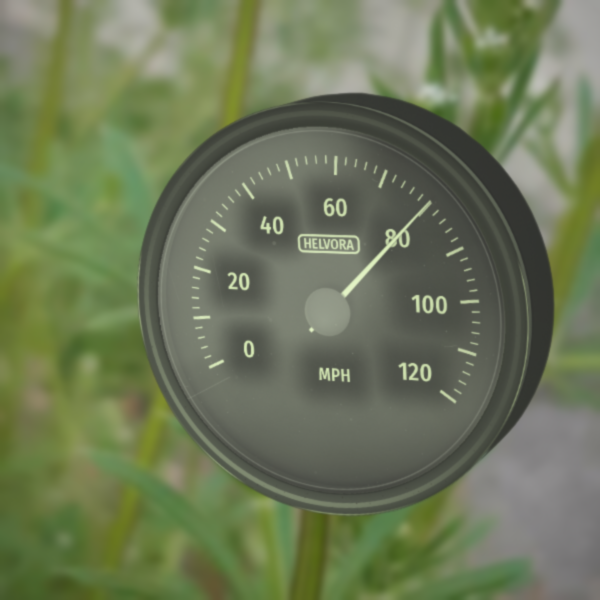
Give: 80 mph
